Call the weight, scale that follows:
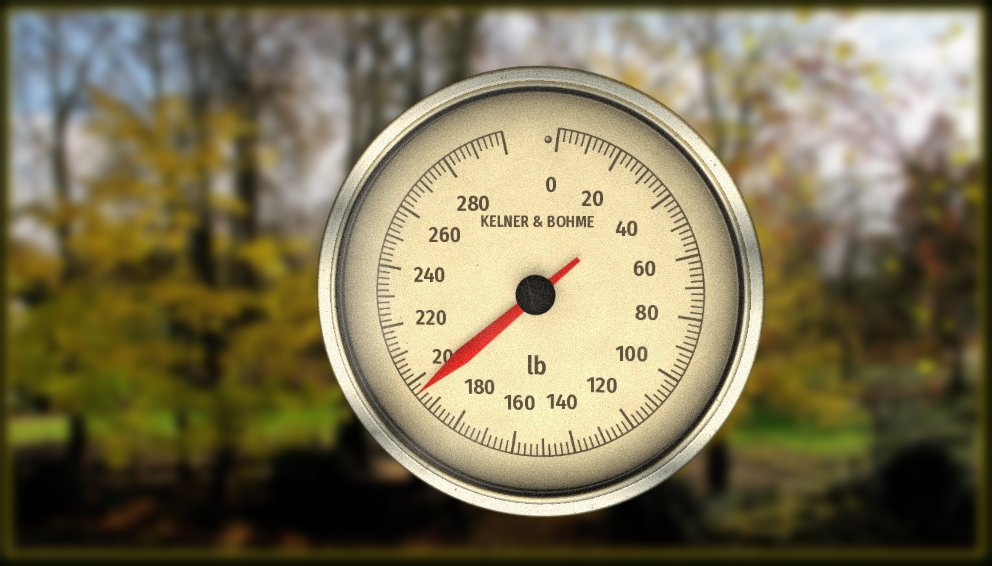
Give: 196 lb
